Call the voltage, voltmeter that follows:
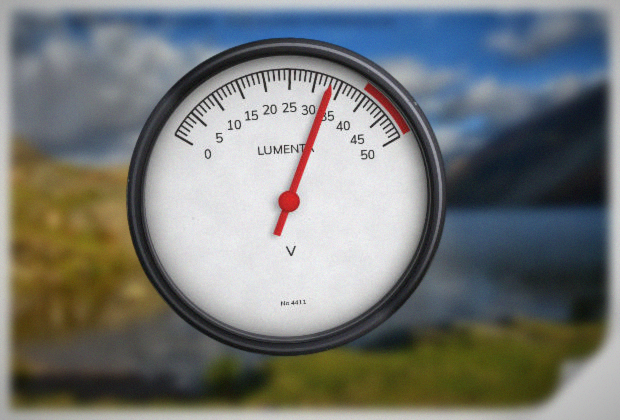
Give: 33 V
